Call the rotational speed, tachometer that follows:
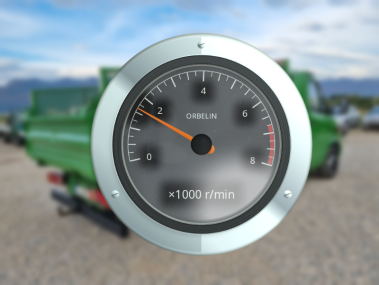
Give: 1625 rpm
